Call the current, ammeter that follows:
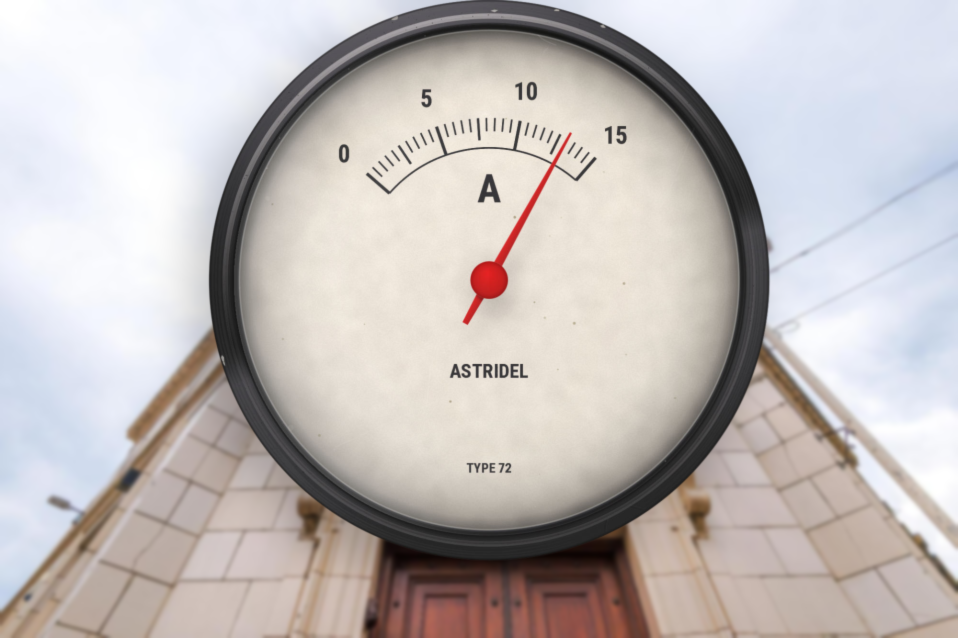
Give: 13 A
